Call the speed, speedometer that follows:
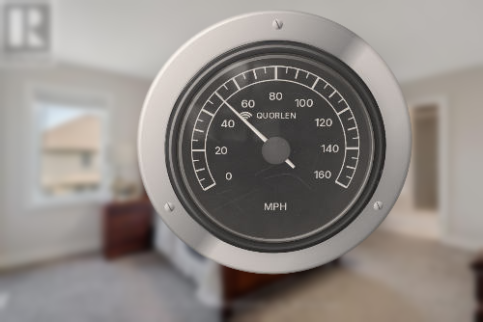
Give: 50 mph
